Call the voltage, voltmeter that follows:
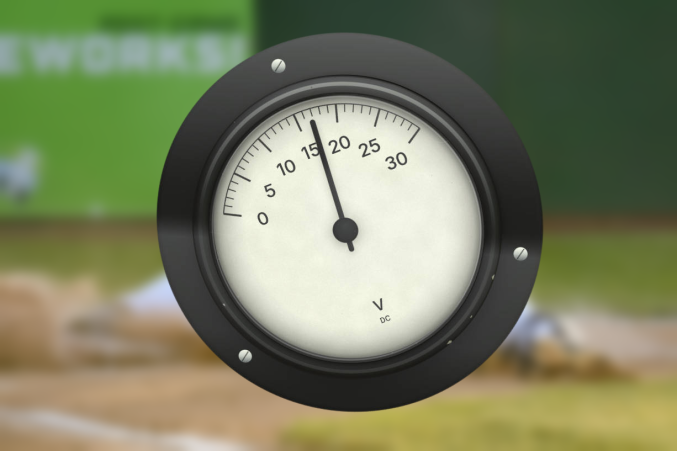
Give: 17 V
